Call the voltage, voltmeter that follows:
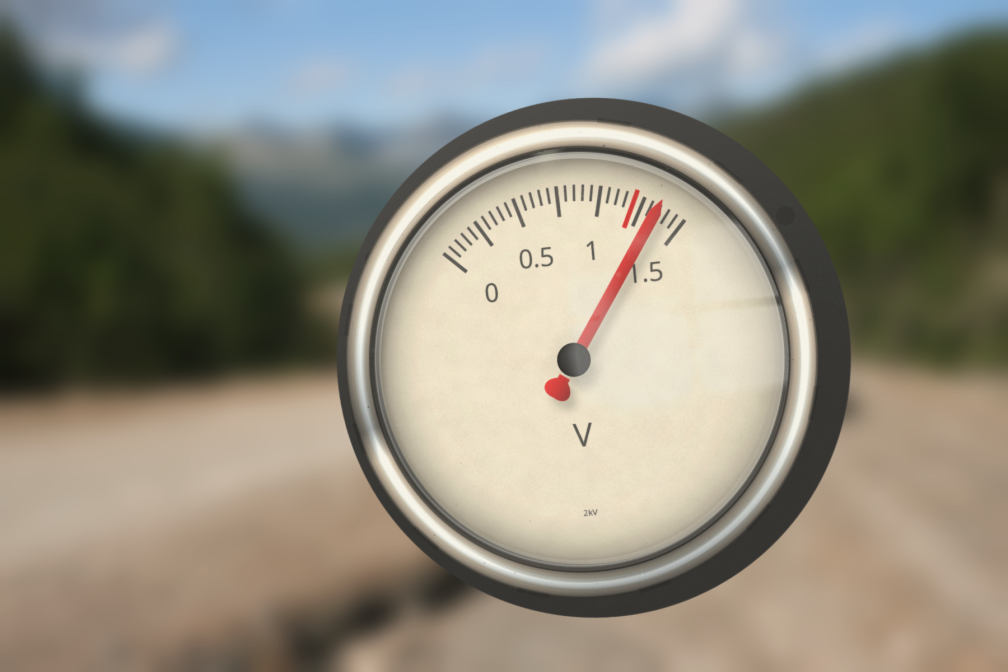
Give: 1.35 V
